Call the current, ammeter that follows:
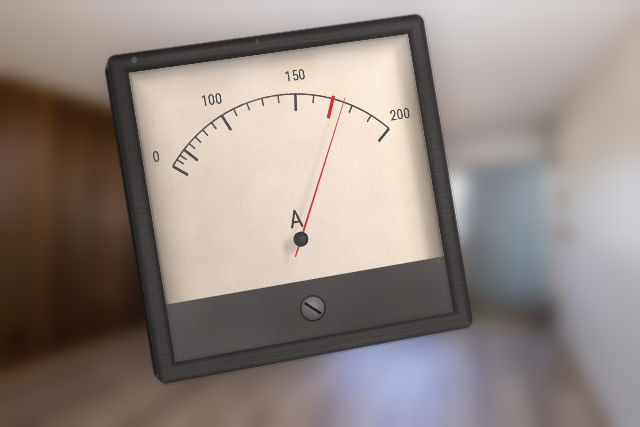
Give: 175 A
